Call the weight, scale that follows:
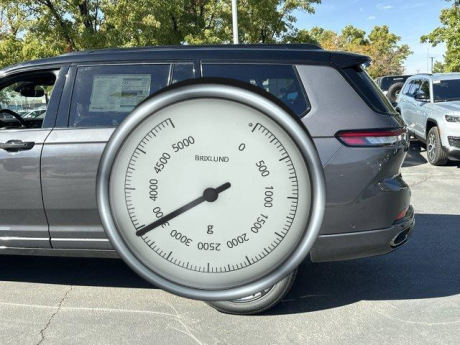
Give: 3450 g
